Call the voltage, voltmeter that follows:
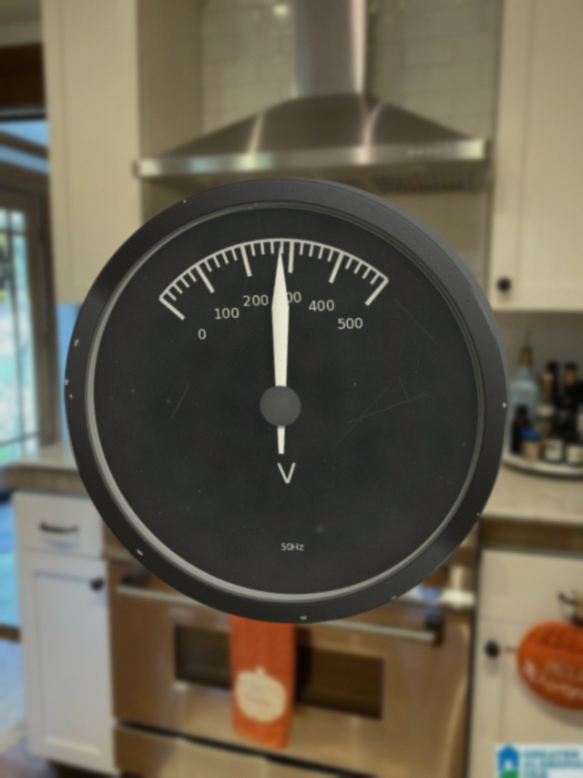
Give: 280 V
